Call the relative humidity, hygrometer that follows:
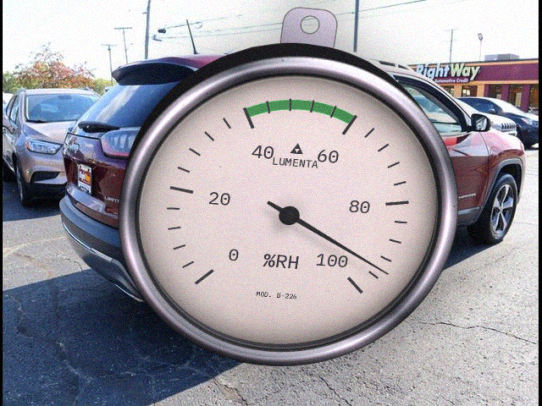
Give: 94 %
